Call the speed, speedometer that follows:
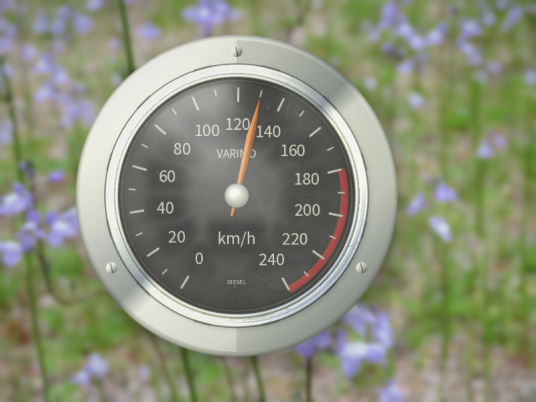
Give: 130 km/h
